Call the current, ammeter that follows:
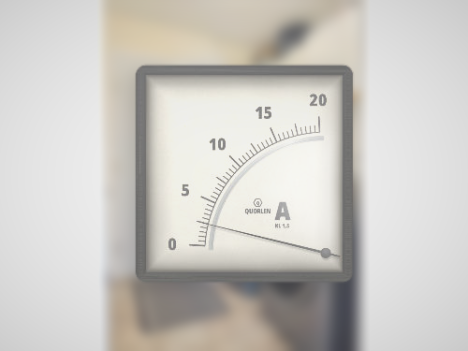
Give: 2.5 A
